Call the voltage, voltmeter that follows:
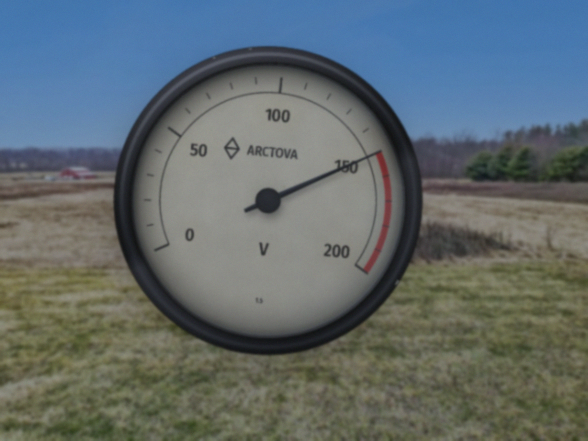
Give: 150 V
